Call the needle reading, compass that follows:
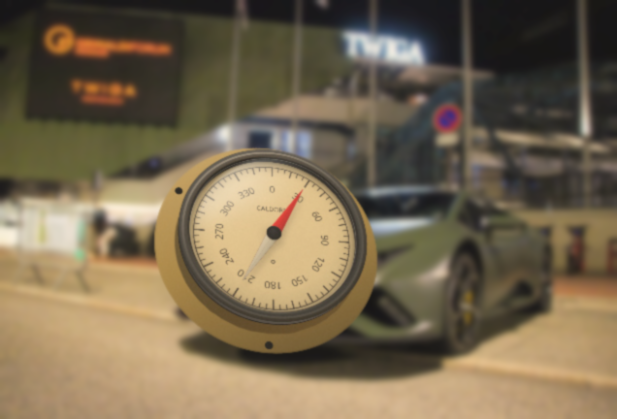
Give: 30 °
